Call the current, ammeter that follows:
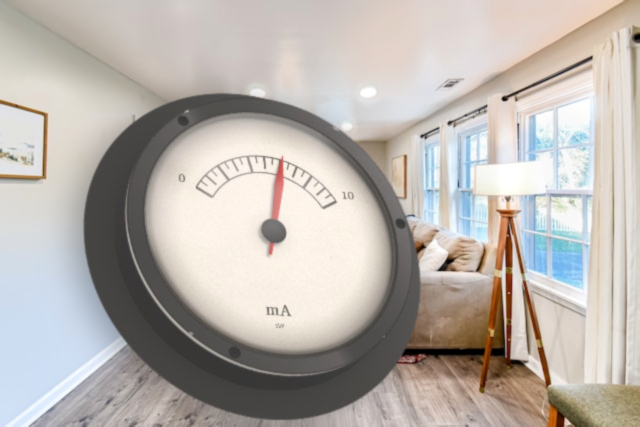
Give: 6 mA
